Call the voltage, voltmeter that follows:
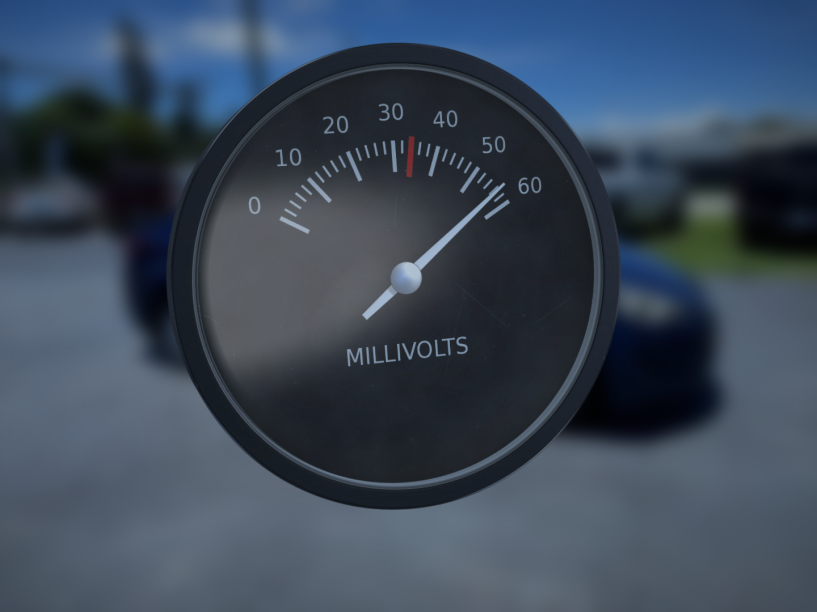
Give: 56 mV
